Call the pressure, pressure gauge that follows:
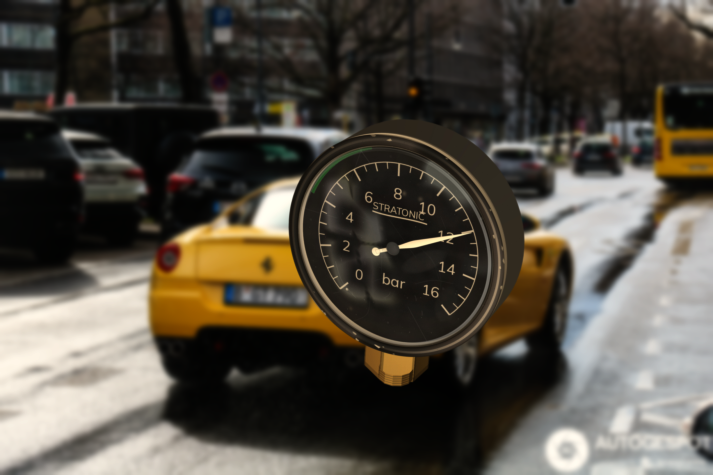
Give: 12 bar
